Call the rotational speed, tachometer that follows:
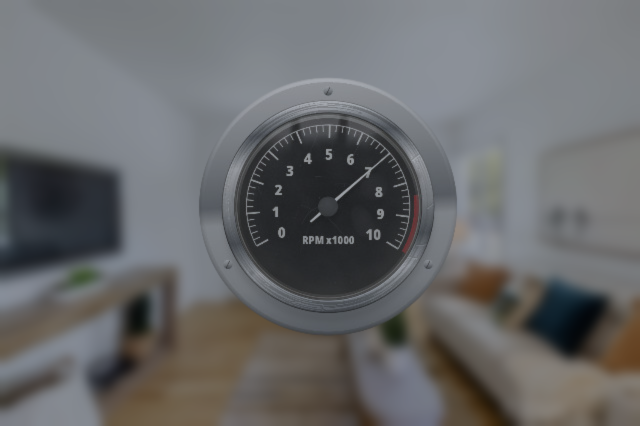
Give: 7000 rpm
